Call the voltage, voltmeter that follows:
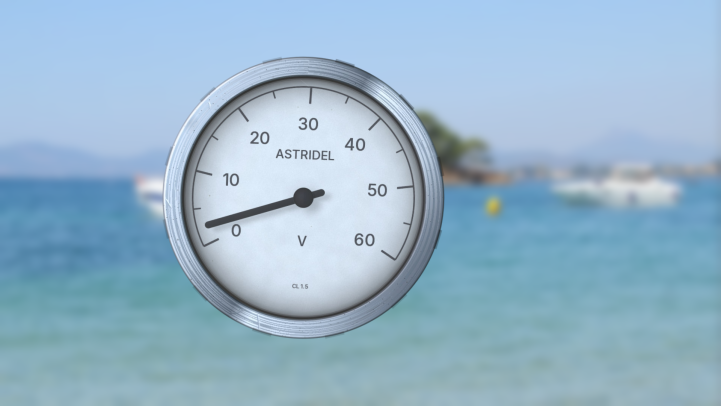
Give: 2.5 V
